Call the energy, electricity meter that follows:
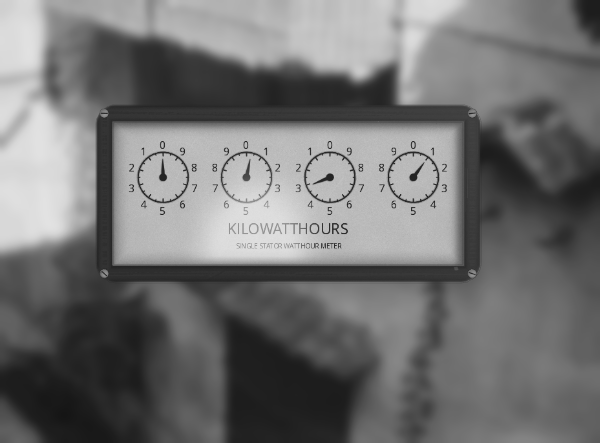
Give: 31 kWh
